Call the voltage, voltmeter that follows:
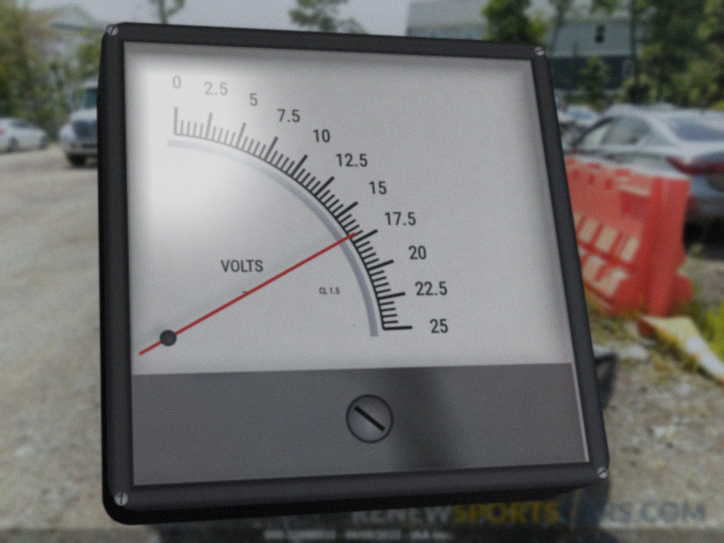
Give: 17 V
